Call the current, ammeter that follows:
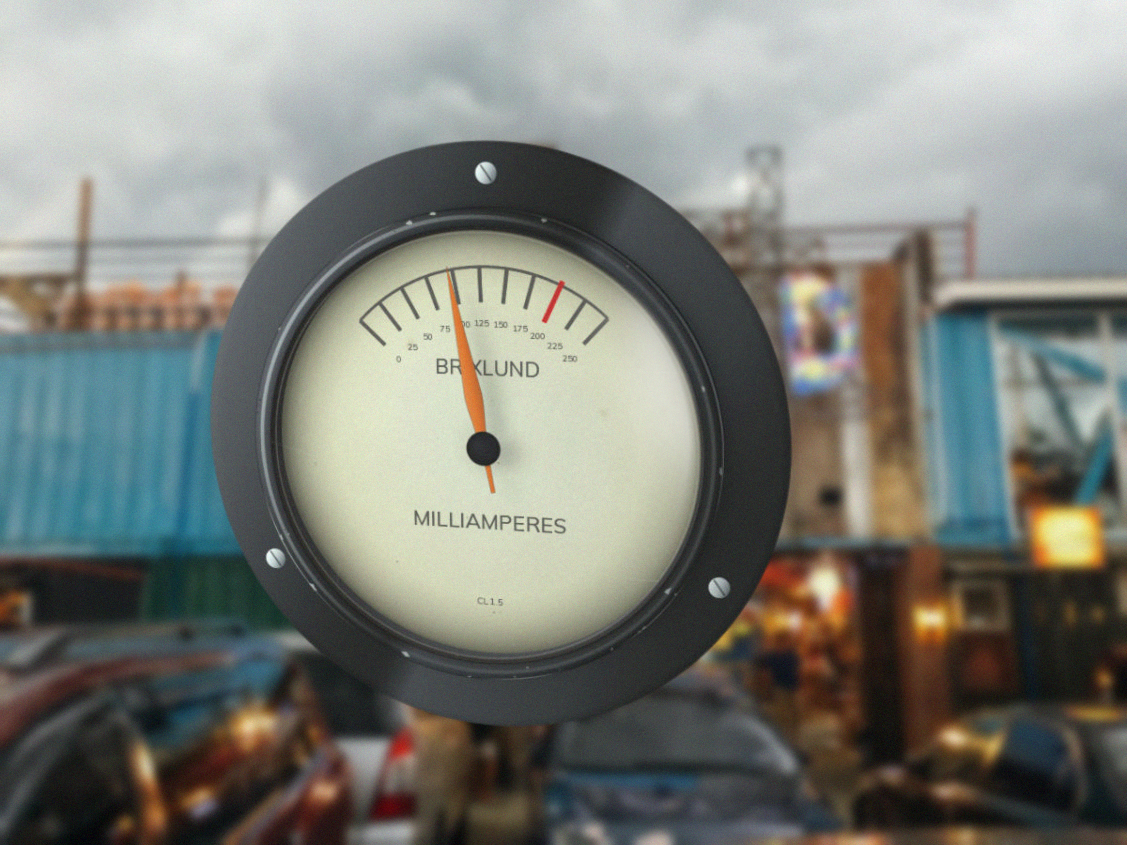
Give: 100 mA
